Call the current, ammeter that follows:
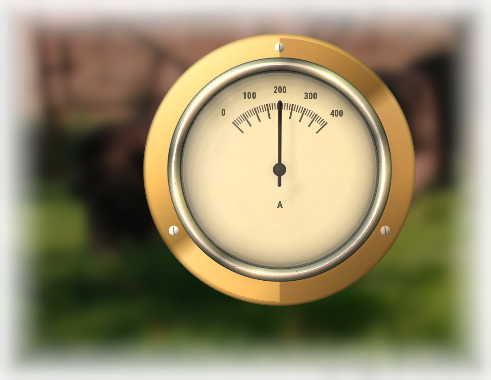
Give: 200 A
